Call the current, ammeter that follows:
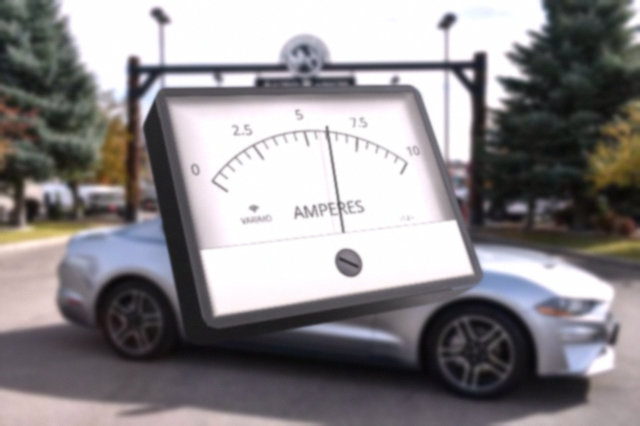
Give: 6 A
